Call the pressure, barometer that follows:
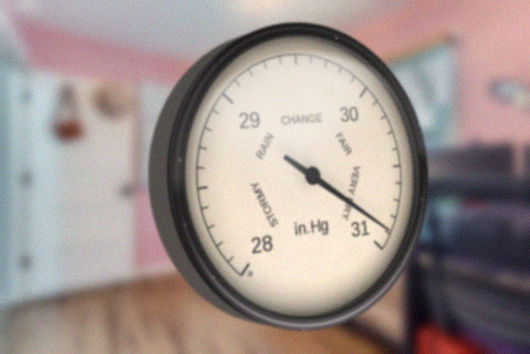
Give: 30.9 inHg
